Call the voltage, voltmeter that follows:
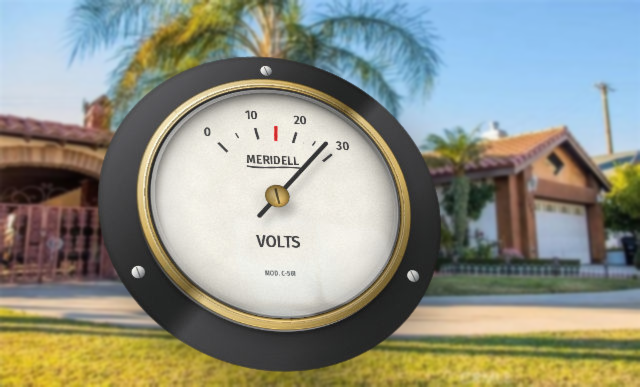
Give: 27.5 V
